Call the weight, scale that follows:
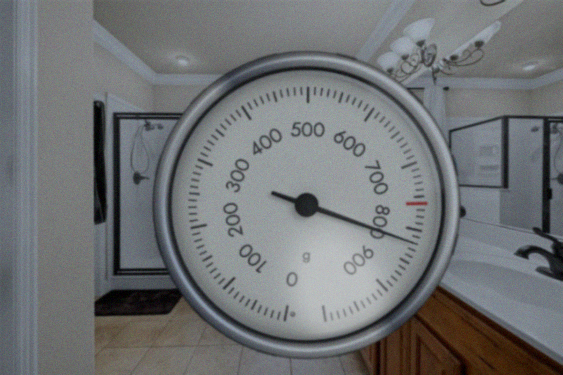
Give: 820 g
